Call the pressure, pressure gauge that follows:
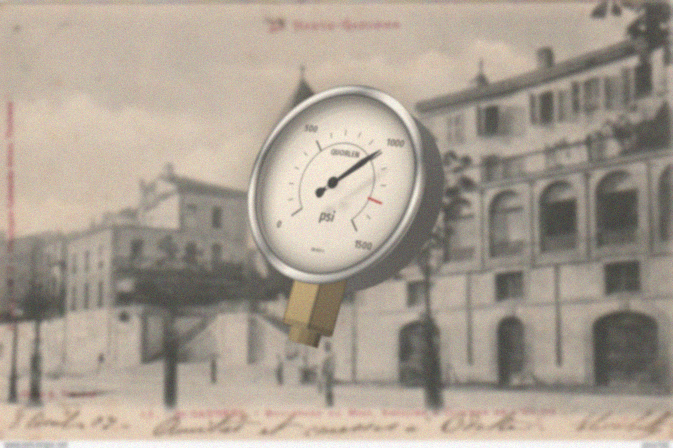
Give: 1000 psi
